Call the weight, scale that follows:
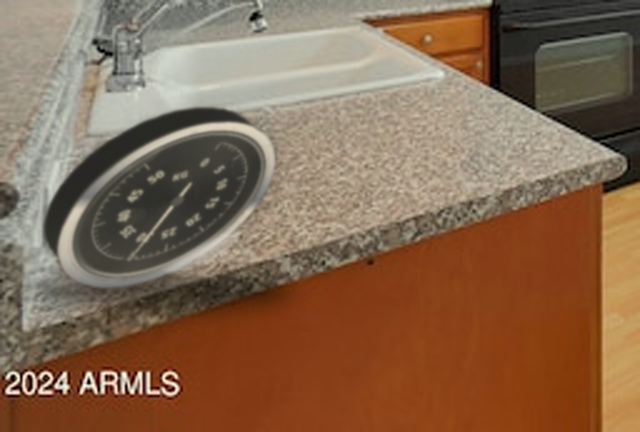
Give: 30 kg
